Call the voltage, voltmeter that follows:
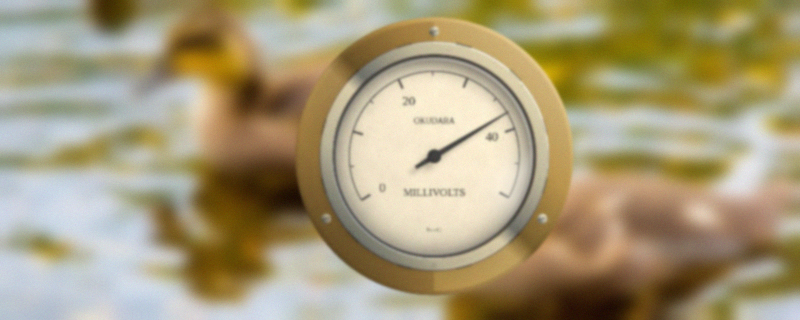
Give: 37.5 mV
